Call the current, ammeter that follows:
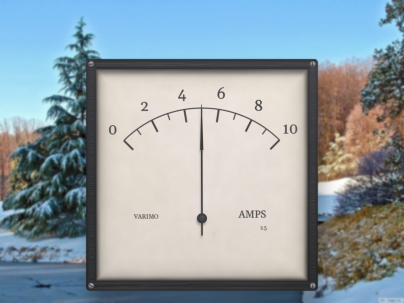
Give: 5 A
